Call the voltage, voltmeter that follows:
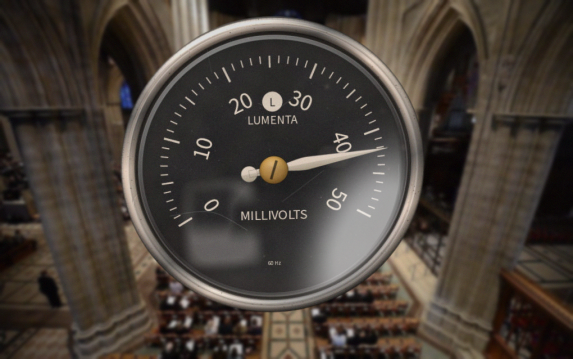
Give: 42 mV
